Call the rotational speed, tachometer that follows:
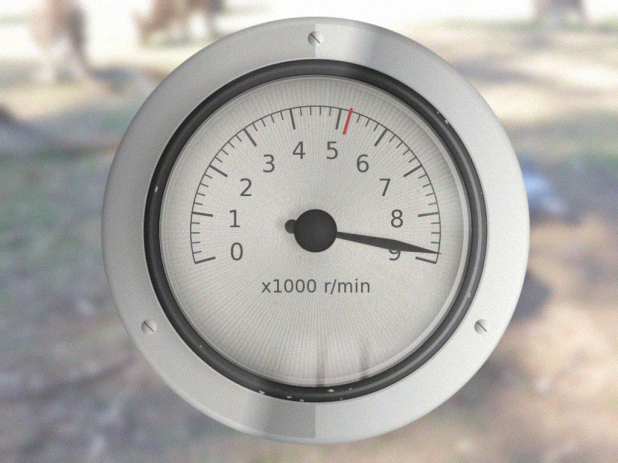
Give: 8800 rpm
